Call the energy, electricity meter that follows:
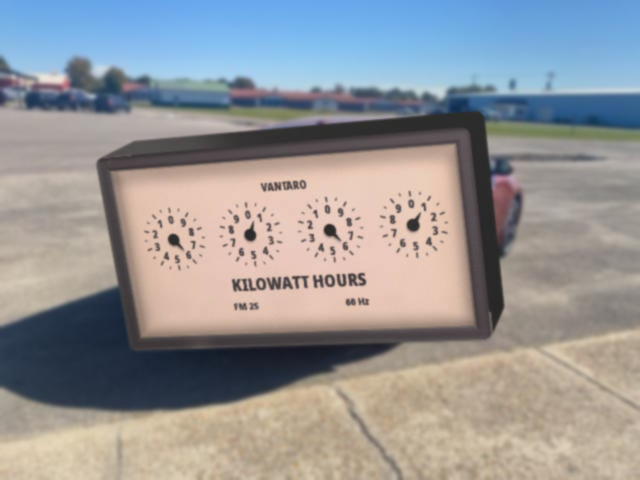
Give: 6061 kWh
